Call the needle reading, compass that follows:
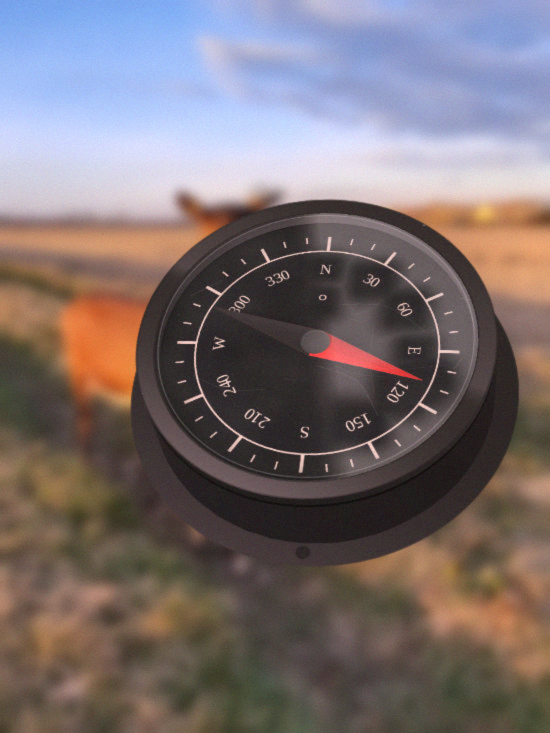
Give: 110 °
